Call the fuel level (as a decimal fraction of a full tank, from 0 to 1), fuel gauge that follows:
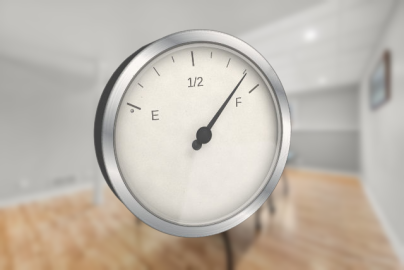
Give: 0.875
